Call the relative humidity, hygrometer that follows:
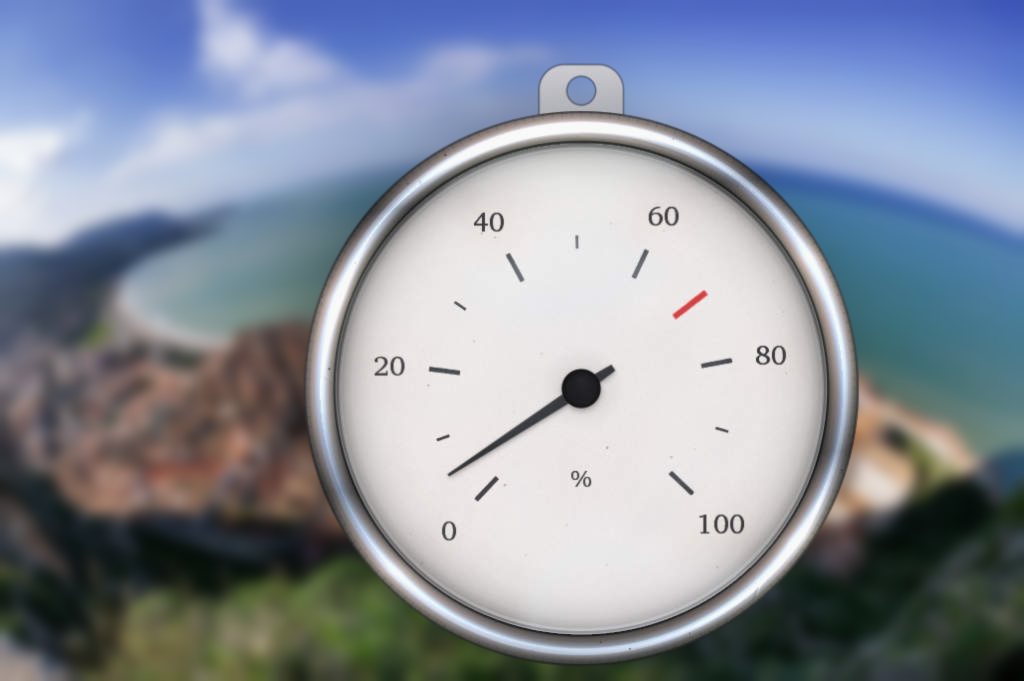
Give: 5 %
